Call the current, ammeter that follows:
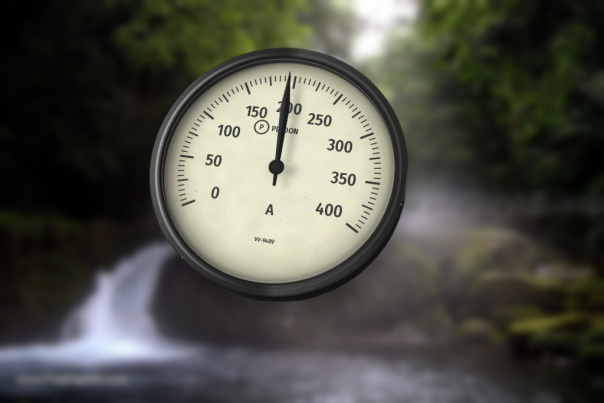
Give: 195 A
